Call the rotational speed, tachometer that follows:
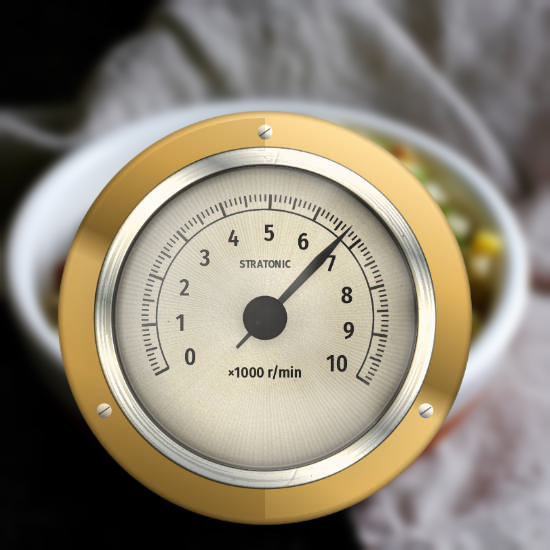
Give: 6700 rpm
